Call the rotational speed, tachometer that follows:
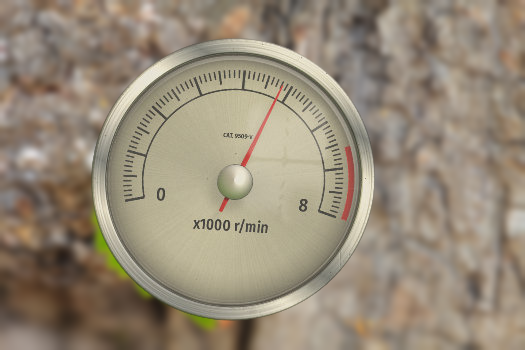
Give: 4800 rpm
